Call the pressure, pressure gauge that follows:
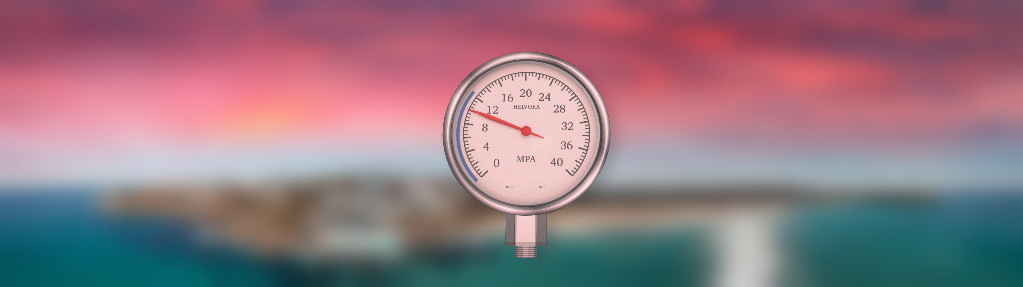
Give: 10 MPa
